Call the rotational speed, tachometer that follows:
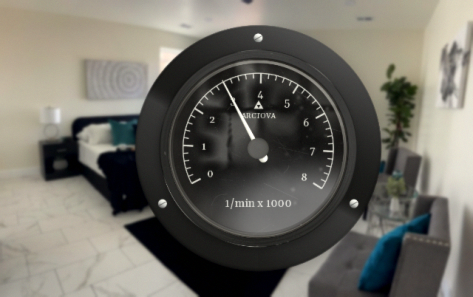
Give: 3000 rpm
